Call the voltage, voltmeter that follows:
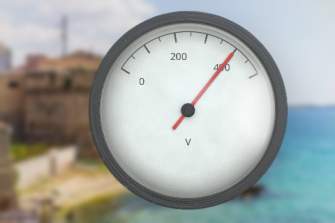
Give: 400 V
